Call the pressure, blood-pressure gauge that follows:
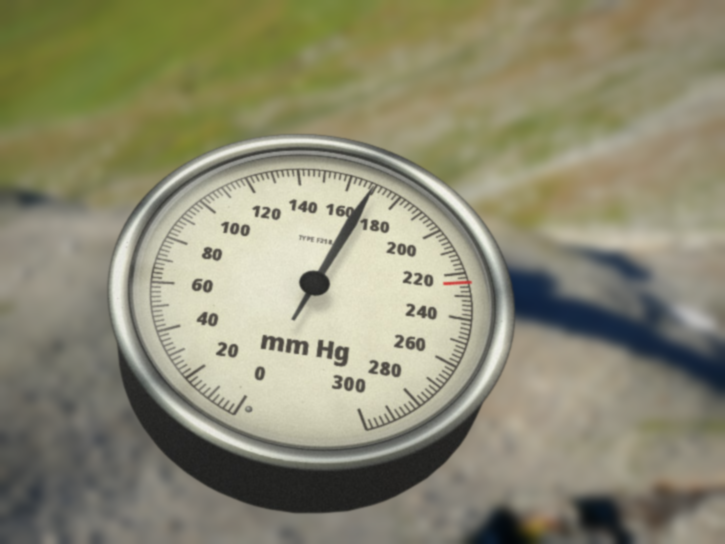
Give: 170 mmHg
